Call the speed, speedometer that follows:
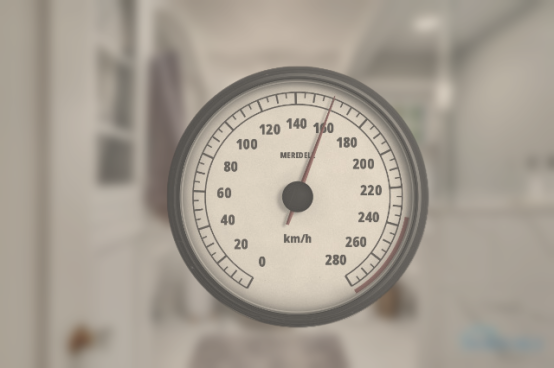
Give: 160 km/h
